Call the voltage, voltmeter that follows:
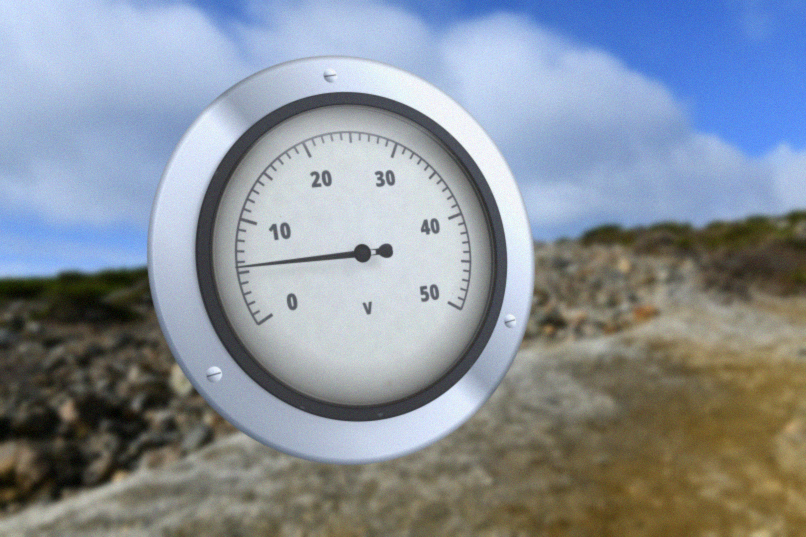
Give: 5.5 V
